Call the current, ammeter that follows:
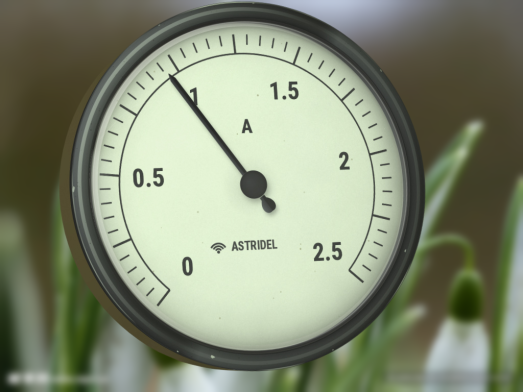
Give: 0.95 A
